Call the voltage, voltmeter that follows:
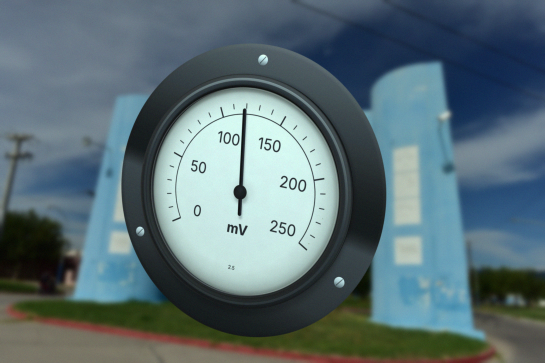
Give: 120 mV
